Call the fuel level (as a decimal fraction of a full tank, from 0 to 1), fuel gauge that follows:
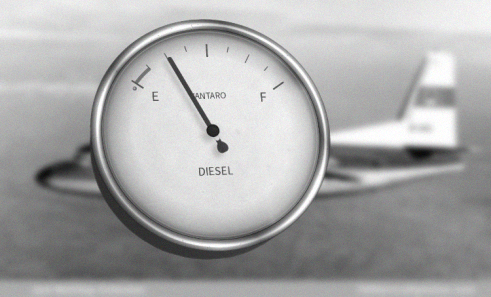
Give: 0.25
